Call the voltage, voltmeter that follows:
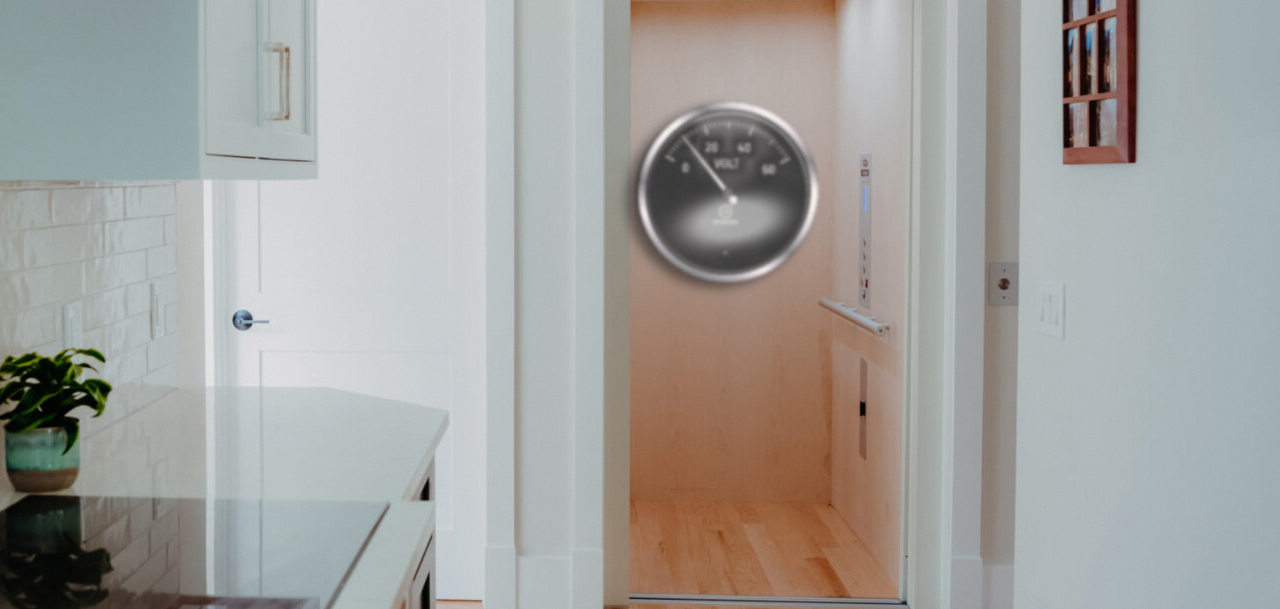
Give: 10 V
